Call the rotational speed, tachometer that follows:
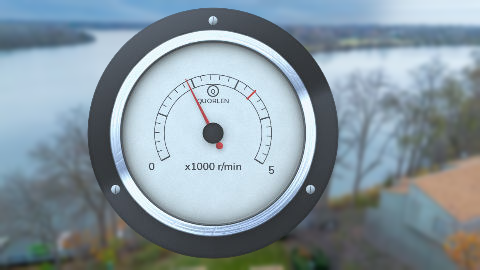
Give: 1900 rpm
